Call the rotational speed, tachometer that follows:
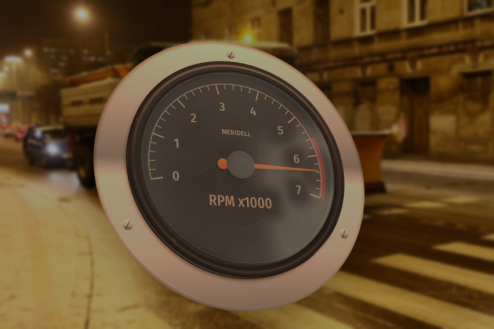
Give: 6400 rpm
